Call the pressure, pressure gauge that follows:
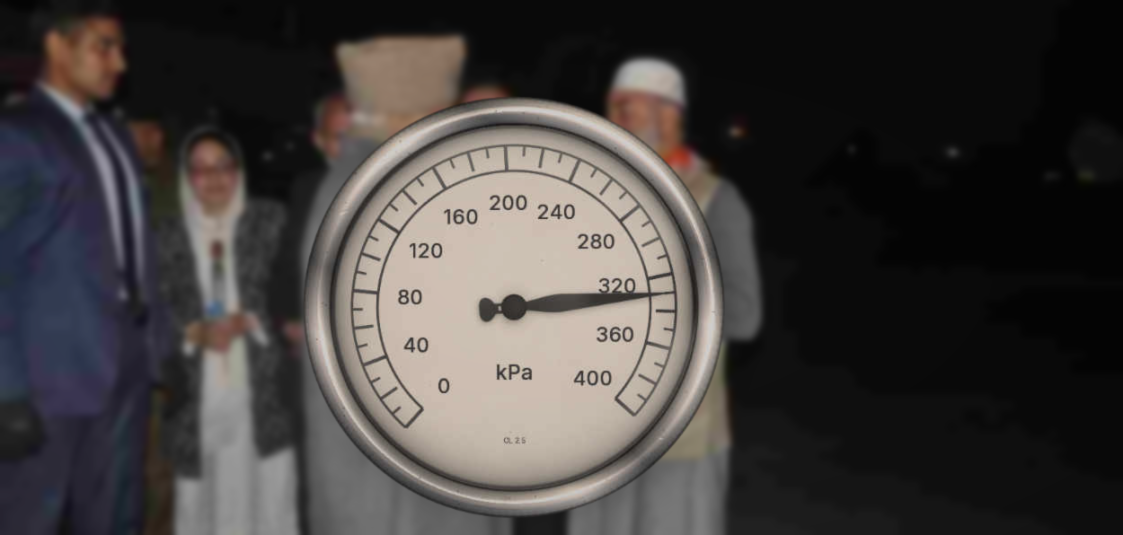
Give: 330 kPa
